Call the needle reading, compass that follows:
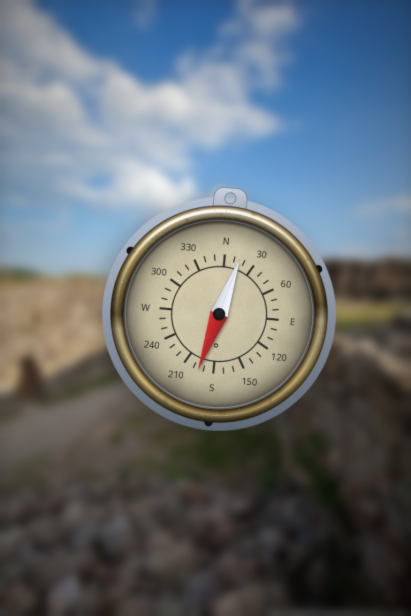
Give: 195 °
